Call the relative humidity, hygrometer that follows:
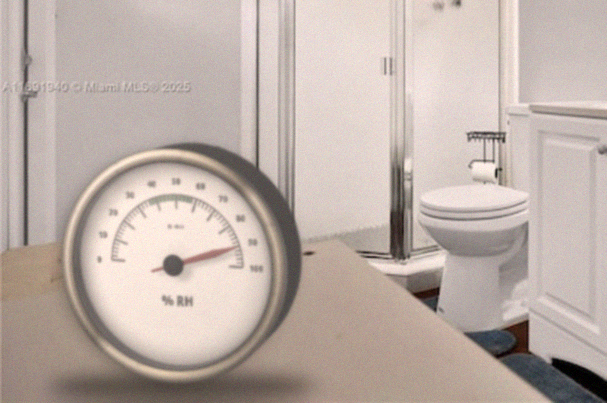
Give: 90 %
